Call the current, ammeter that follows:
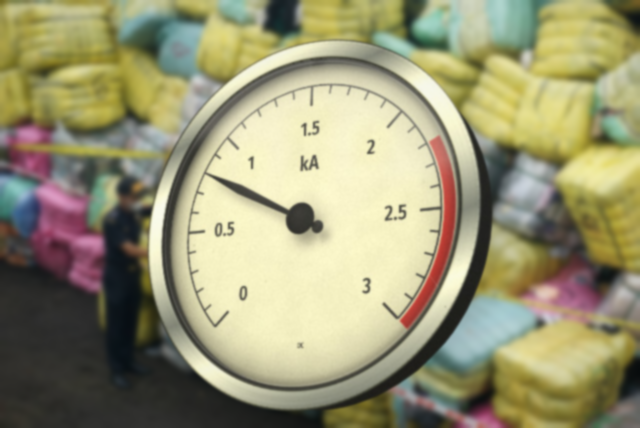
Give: 0.8 kA
